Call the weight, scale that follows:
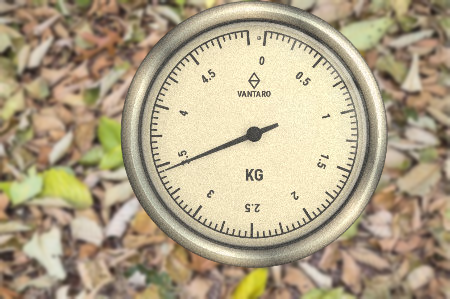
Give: 3.45 kg
